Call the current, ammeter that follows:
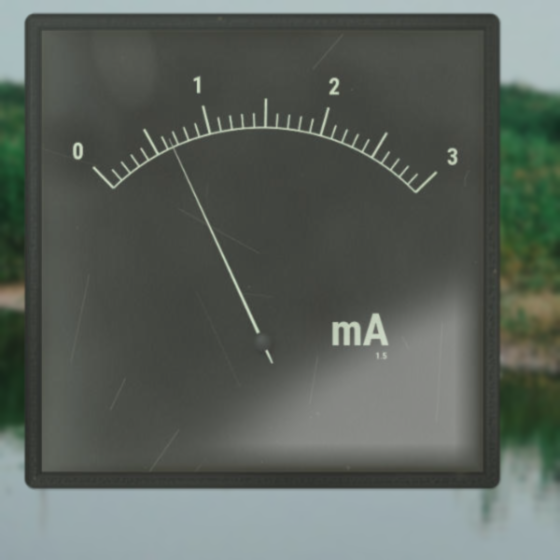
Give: 0.65 mA
